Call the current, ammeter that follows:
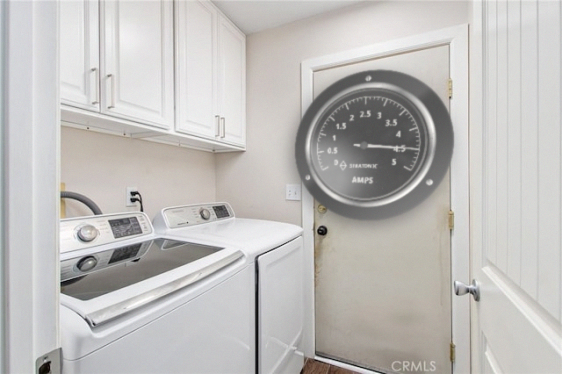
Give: 4.5 A
